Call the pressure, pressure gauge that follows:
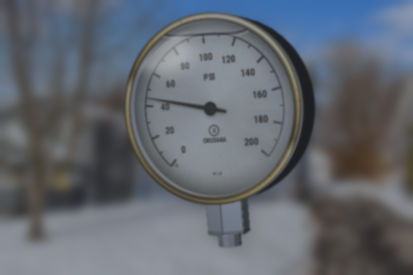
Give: 45 psi
